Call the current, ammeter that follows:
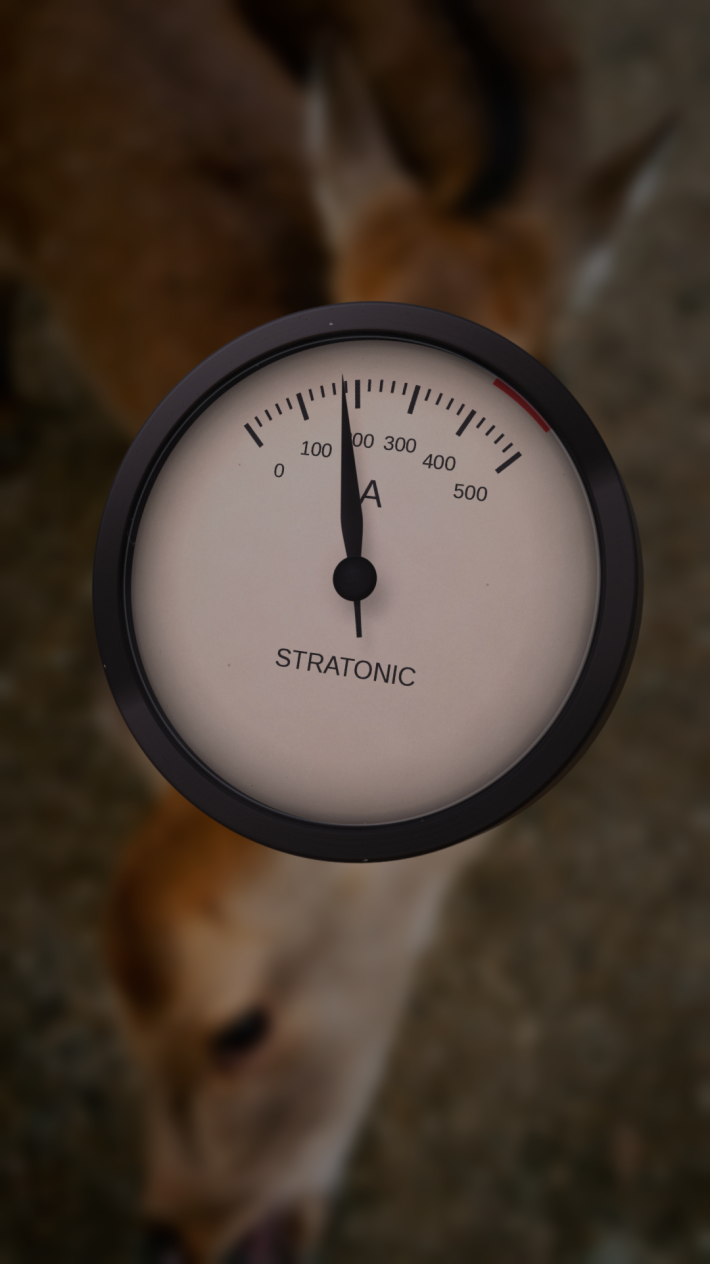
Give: 180 A
